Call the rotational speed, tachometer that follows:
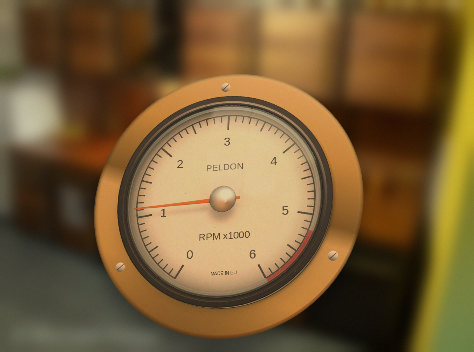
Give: 1100 rpm
